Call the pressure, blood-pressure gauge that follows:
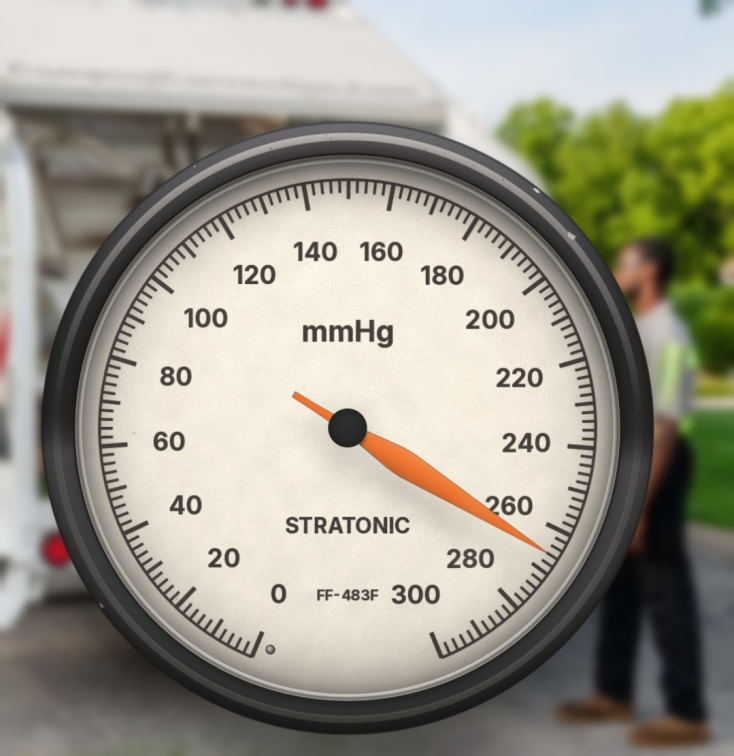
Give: 266 mmHg
